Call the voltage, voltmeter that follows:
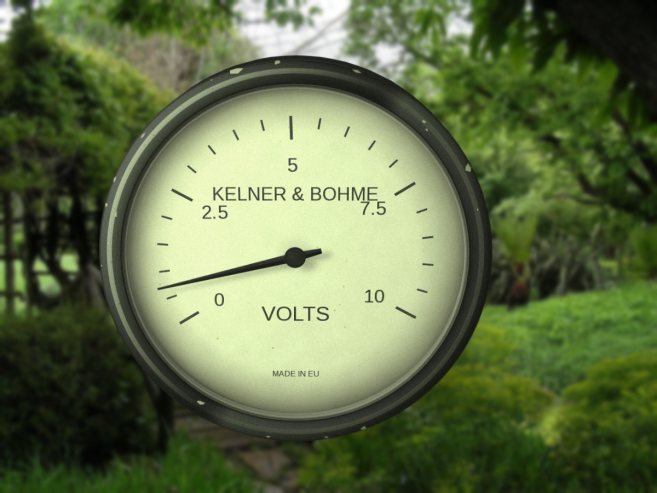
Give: 0.75 V
